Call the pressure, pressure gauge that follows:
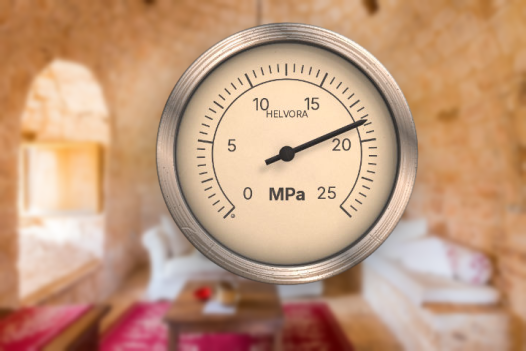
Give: 18.75 MPa
